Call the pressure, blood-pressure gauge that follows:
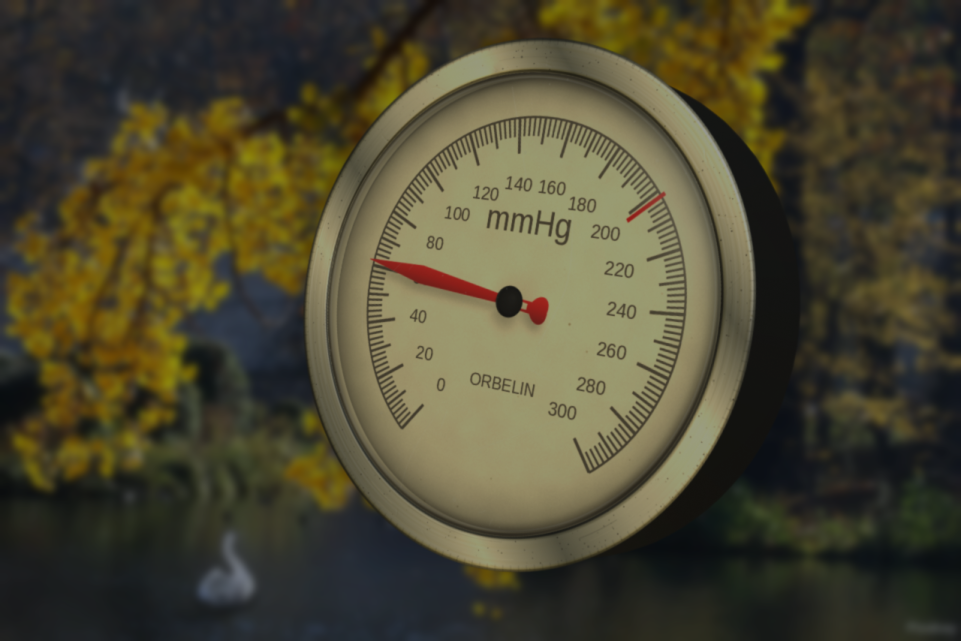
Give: 62 mmHg
